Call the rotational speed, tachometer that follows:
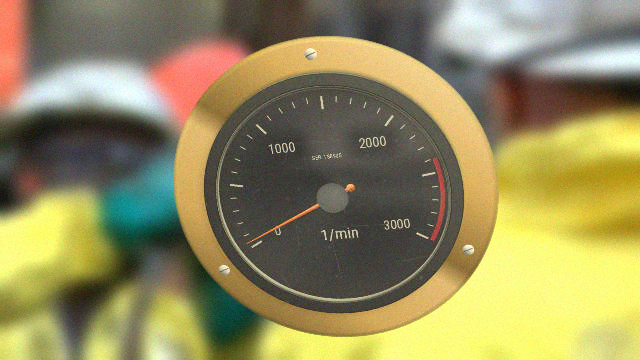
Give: 50 rpm
